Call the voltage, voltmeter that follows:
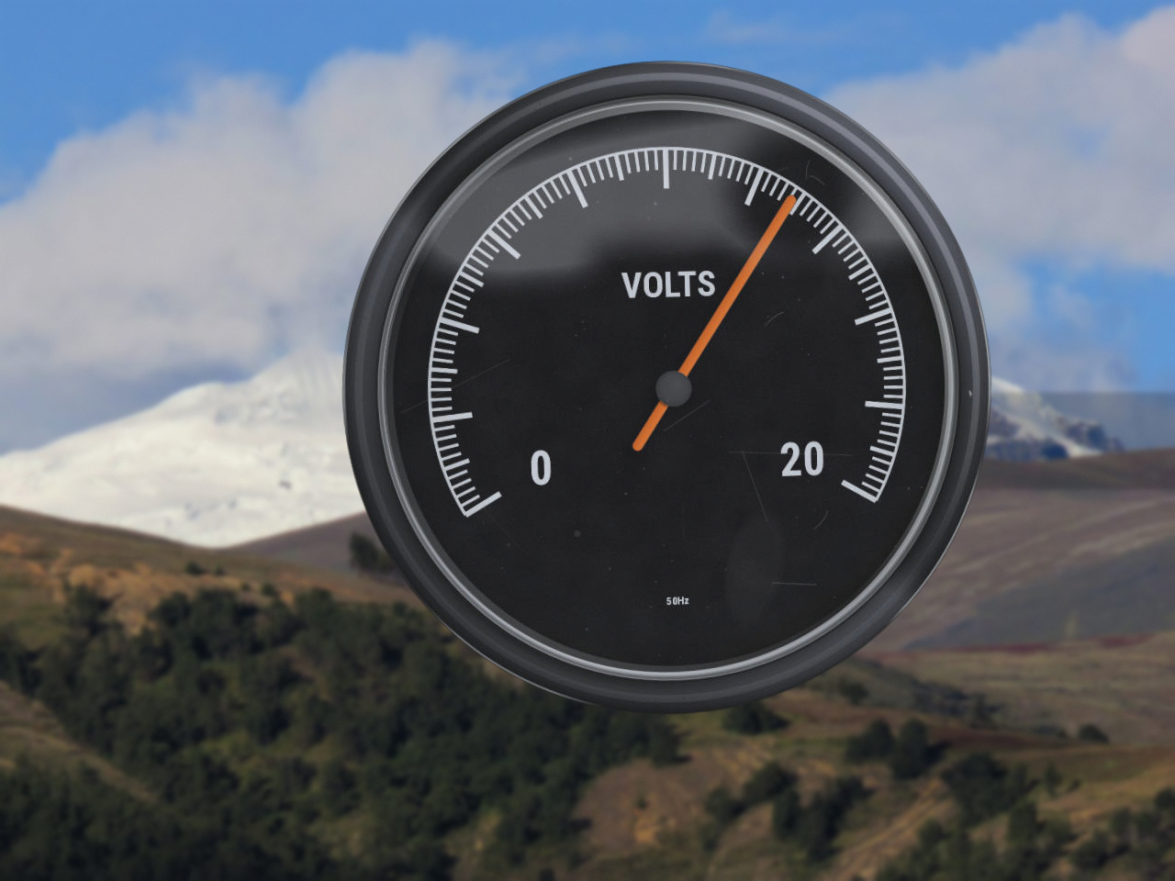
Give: 12.8 V
